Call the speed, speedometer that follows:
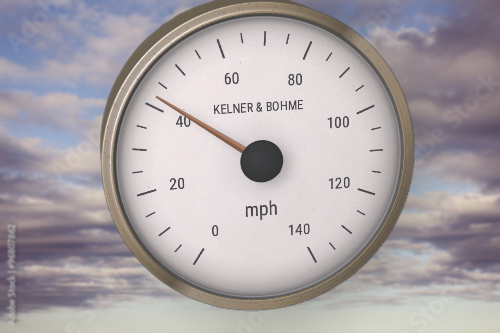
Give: 42.5 mph
